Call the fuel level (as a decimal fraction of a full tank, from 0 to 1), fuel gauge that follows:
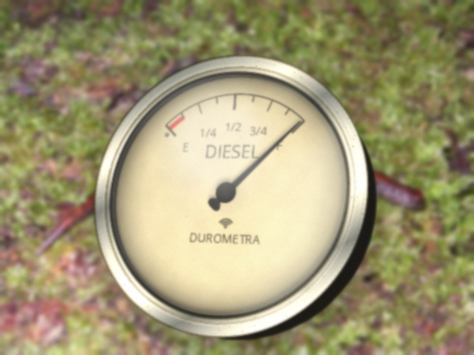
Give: 1
